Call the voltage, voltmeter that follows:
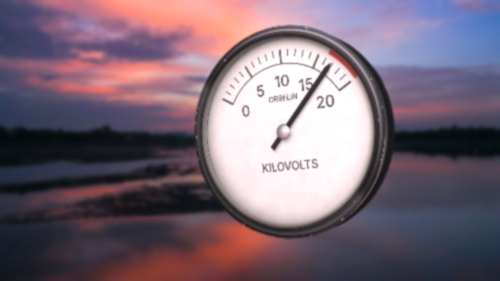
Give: 17 kV
